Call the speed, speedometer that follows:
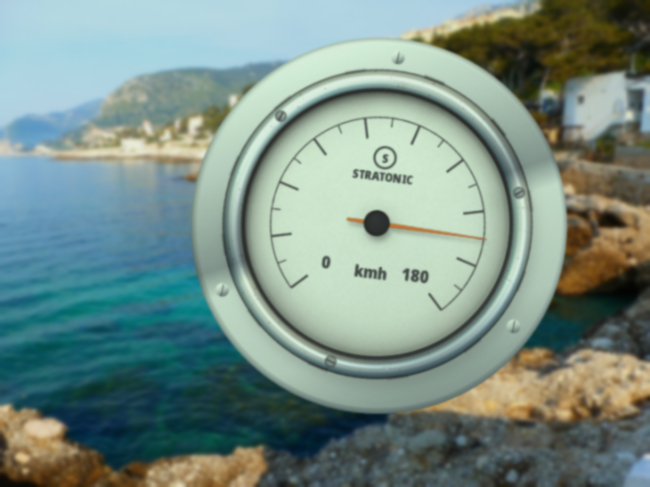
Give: 150 km/h
